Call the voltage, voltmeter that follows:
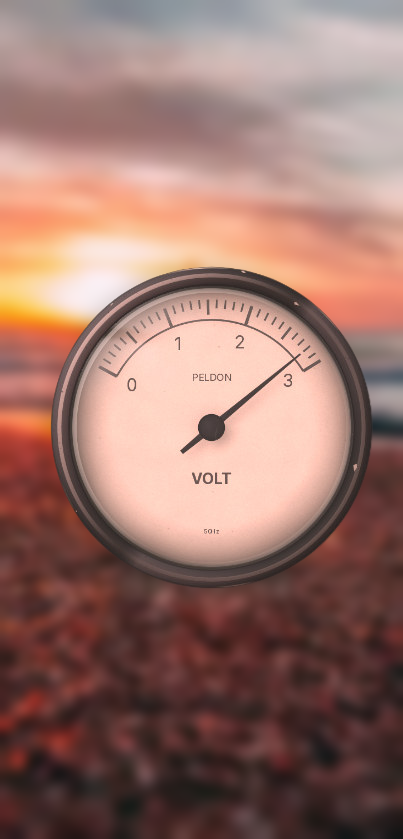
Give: 2.8 V
